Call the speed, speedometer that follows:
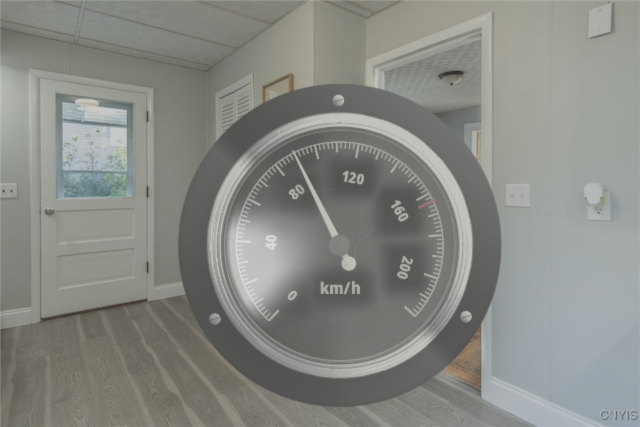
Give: 90 km/h
